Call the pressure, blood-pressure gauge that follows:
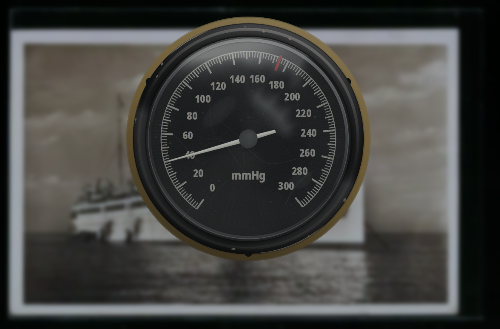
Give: 40 mmHg
